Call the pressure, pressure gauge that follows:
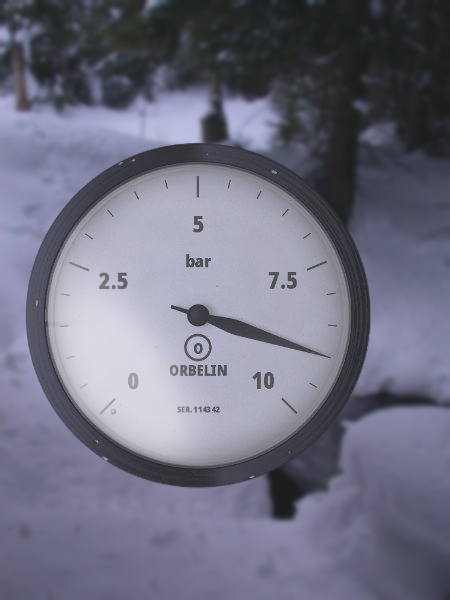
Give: 9 bar
